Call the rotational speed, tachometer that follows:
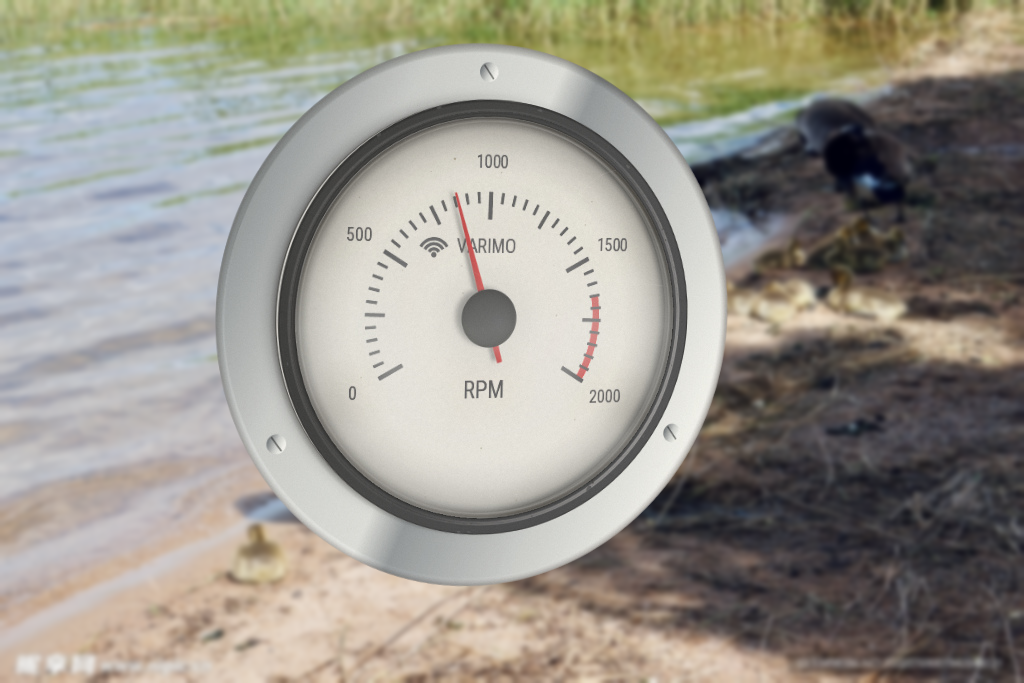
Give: 850 rpm
